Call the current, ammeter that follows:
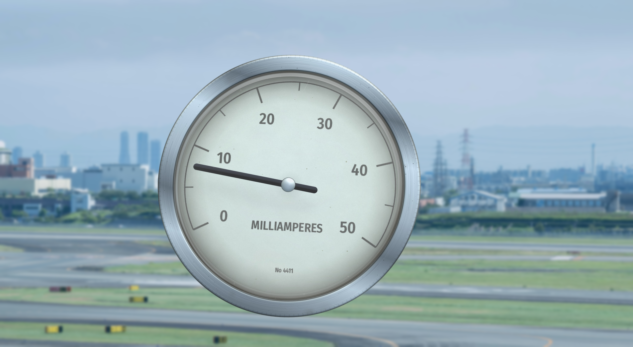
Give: 7.5 mA
